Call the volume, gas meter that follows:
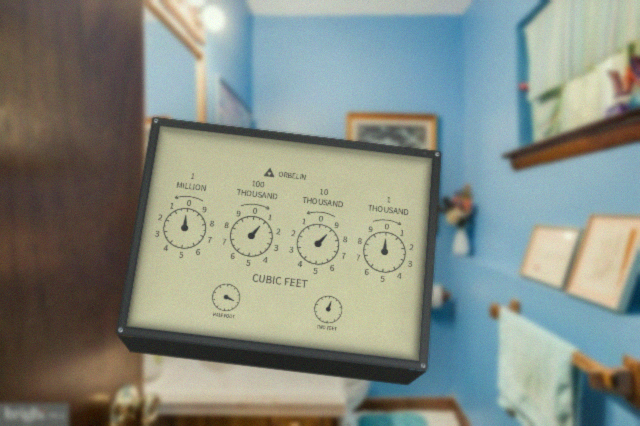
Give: 9000 ft³
